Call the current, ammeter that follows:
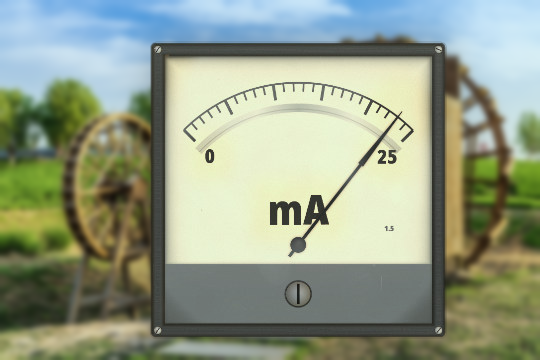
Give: 23 mA
